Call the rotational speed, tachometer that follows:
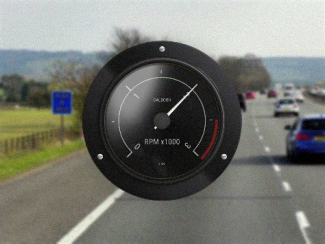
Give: 2000 rpm
